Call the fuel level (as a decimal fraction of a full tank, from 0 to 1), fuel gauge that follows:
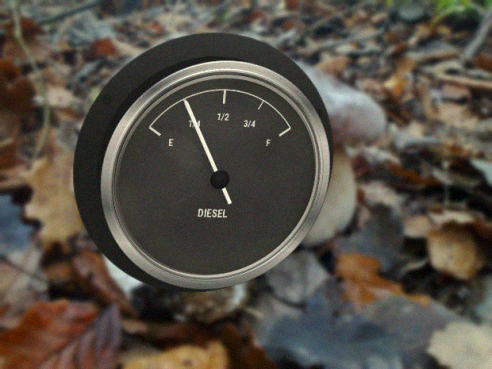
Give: 0.25
